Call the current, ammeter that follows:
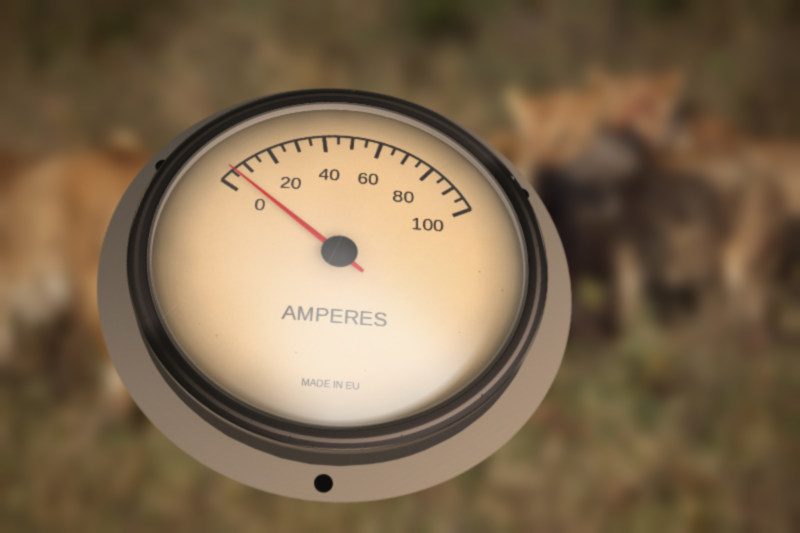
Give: 5 A
